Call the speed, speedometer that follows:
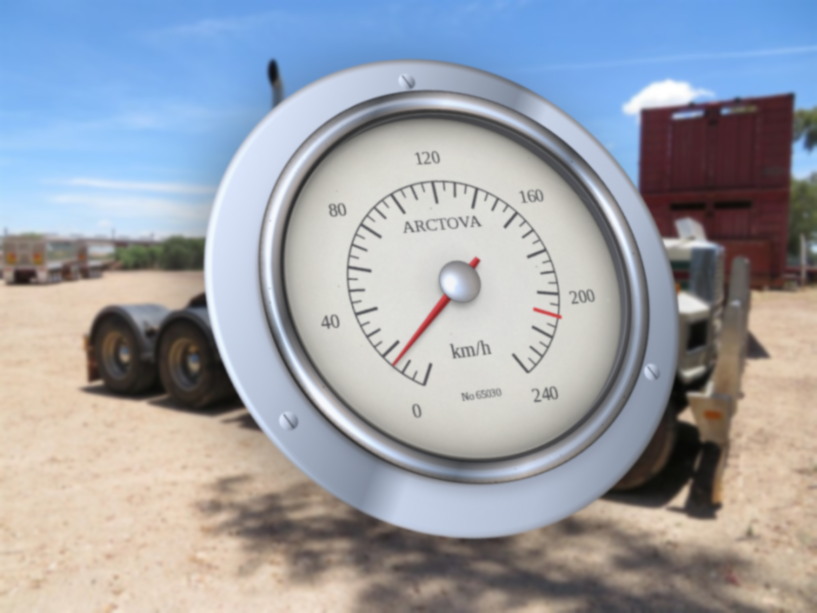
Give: 15 km/h
